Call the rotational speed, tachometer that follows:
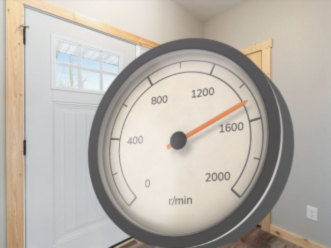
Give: 1500 rpm
